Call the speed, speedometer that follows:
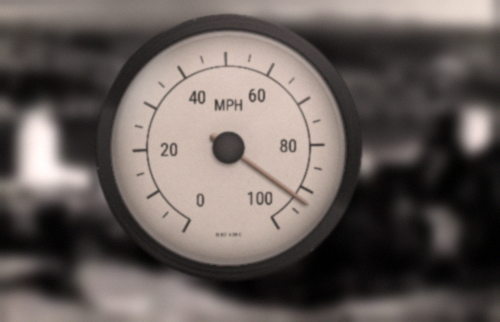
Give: 92.5 mph
